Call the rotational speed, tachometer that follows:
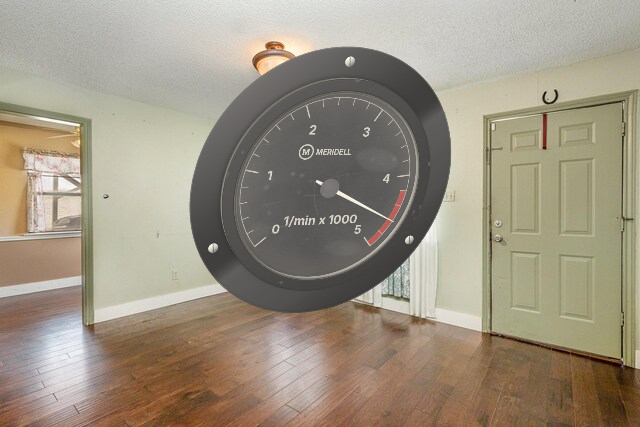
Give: 4600 rpm
